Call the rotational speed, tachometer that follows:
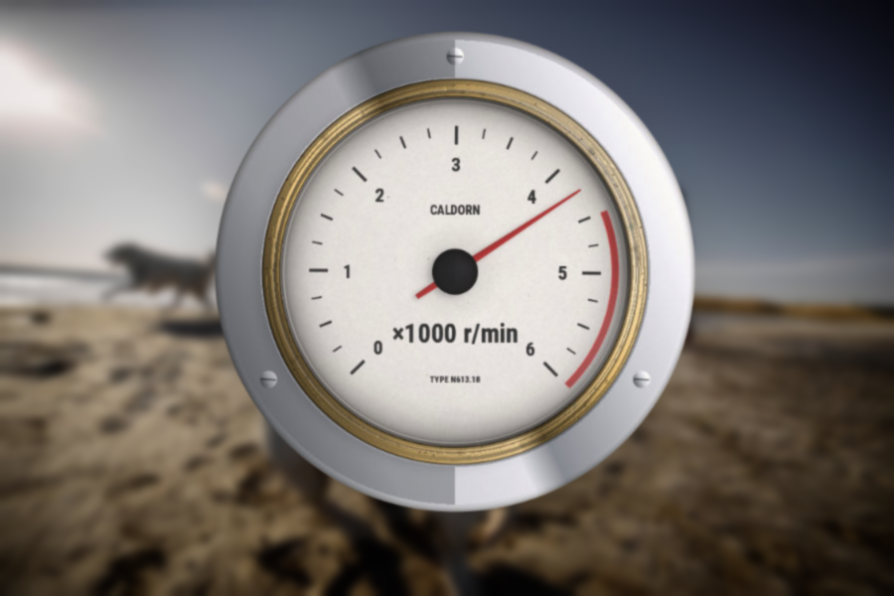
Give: 4250 rpm
